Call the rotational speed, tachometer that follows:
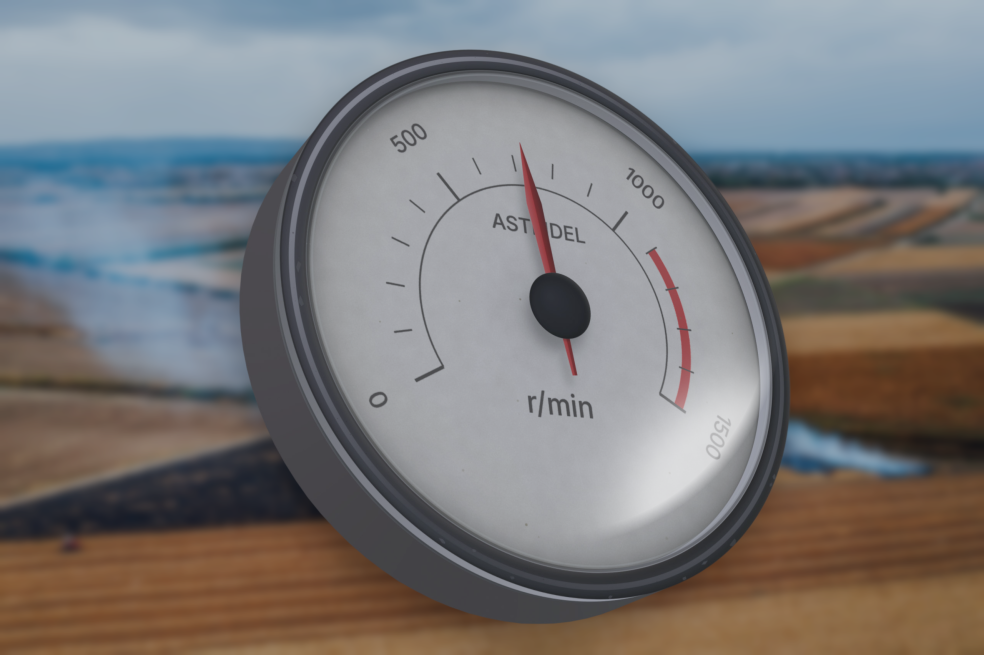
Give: 700 rpm
